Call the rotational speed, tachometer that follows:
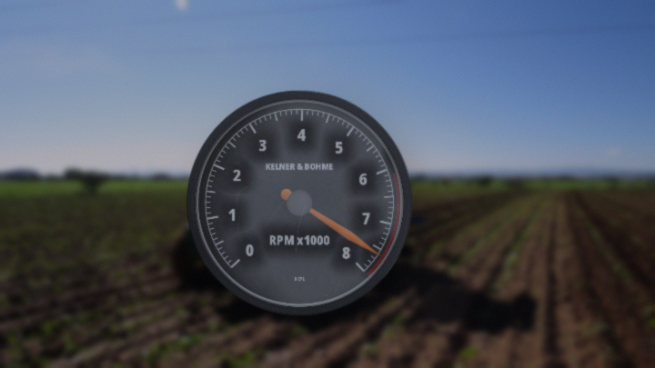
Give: 7600 rpm
